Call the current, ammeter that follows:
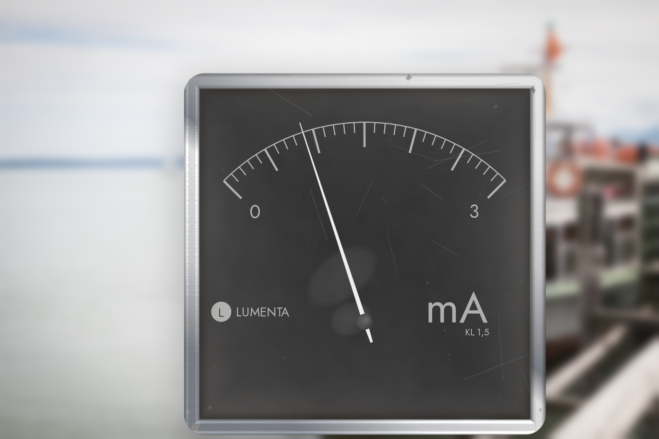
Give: 0.9 mA
